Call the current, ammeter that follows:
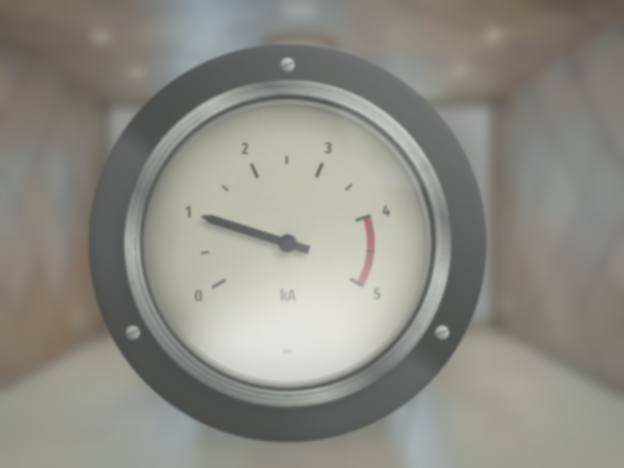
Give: 1 kA
